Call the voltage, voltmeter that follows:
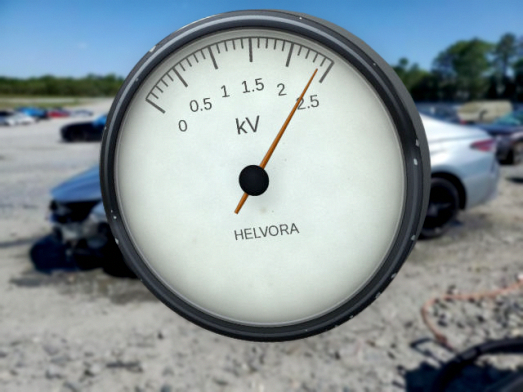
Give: 2.4 kV
